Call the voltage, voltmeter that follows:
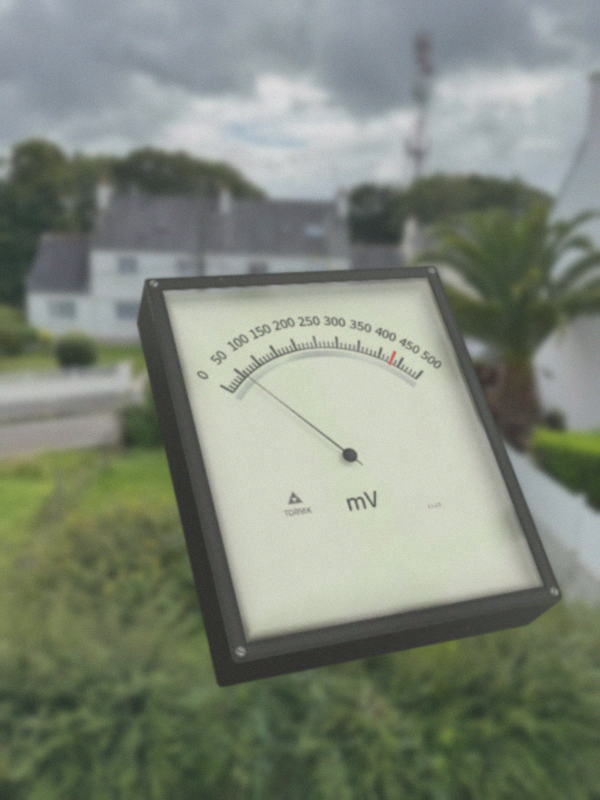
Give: 50 mV
